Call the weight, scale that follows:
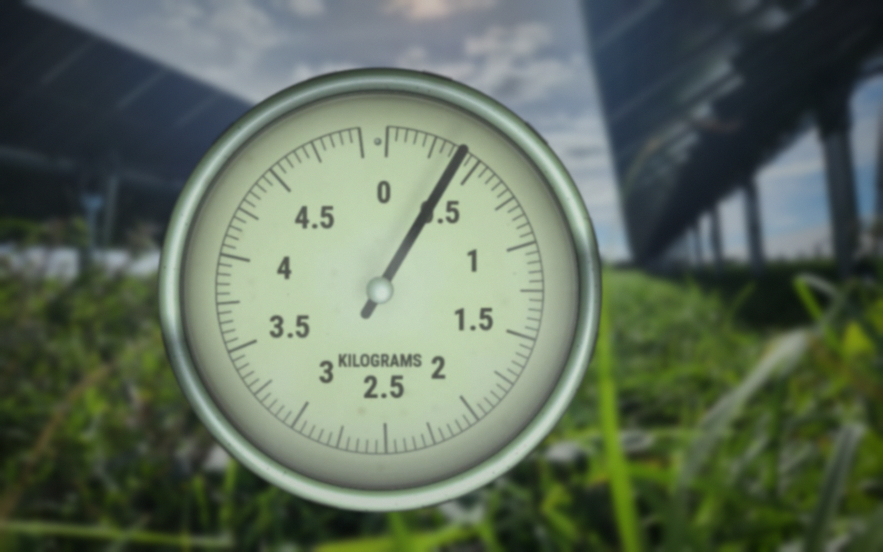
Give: 0.4 kg
